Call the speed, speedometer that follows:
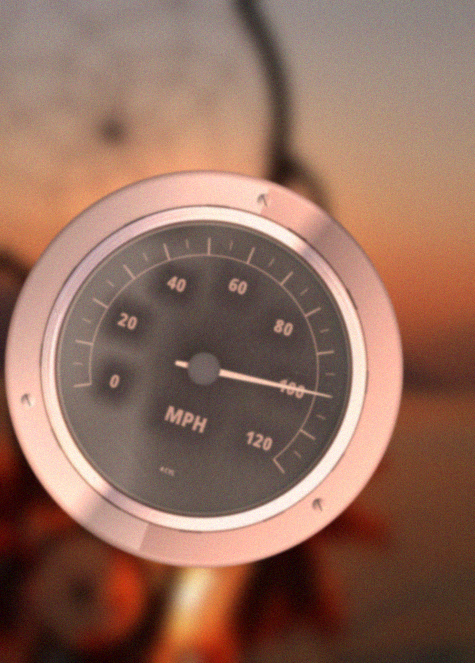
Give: 100 mph
